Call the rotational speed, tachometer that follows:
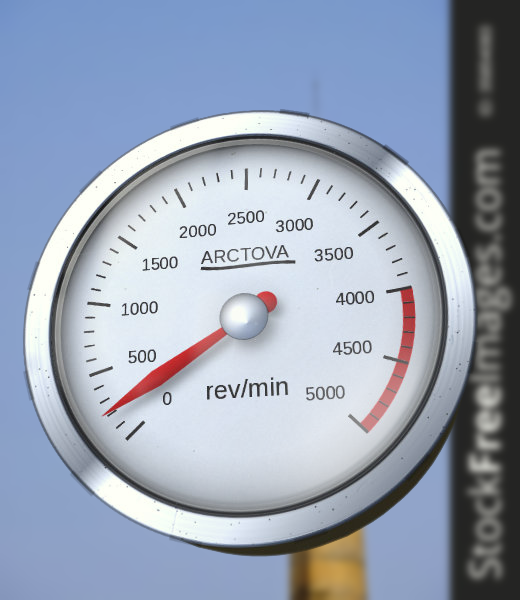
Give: 200 rpm
